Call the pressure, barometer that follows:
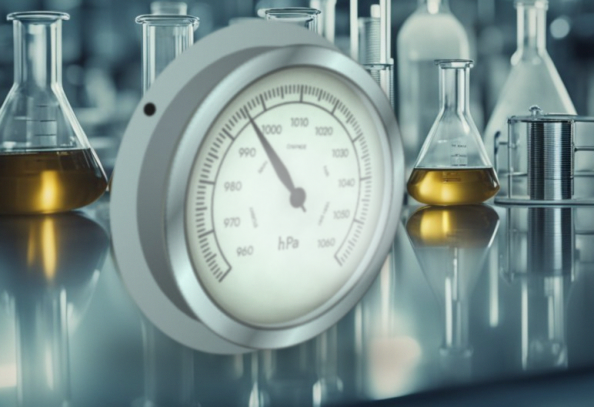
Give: 995 hPa
